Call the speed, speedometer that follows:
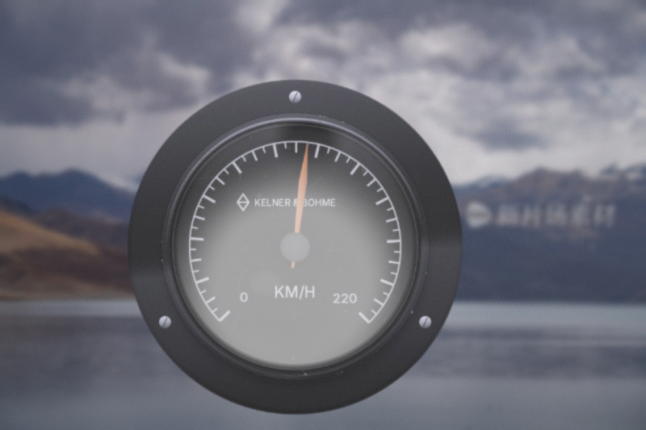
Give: 115 km/h
